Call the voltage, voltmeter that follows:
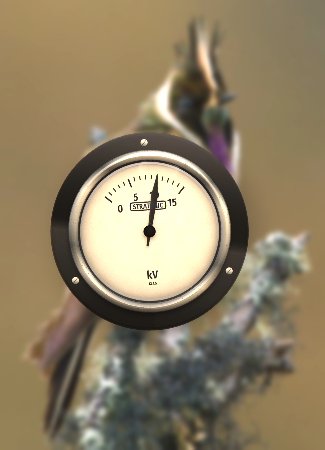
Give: 10 kV
